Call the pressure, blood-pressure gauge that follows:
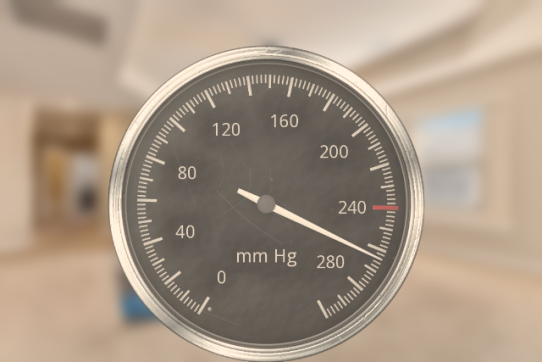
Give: 264 mmHg
